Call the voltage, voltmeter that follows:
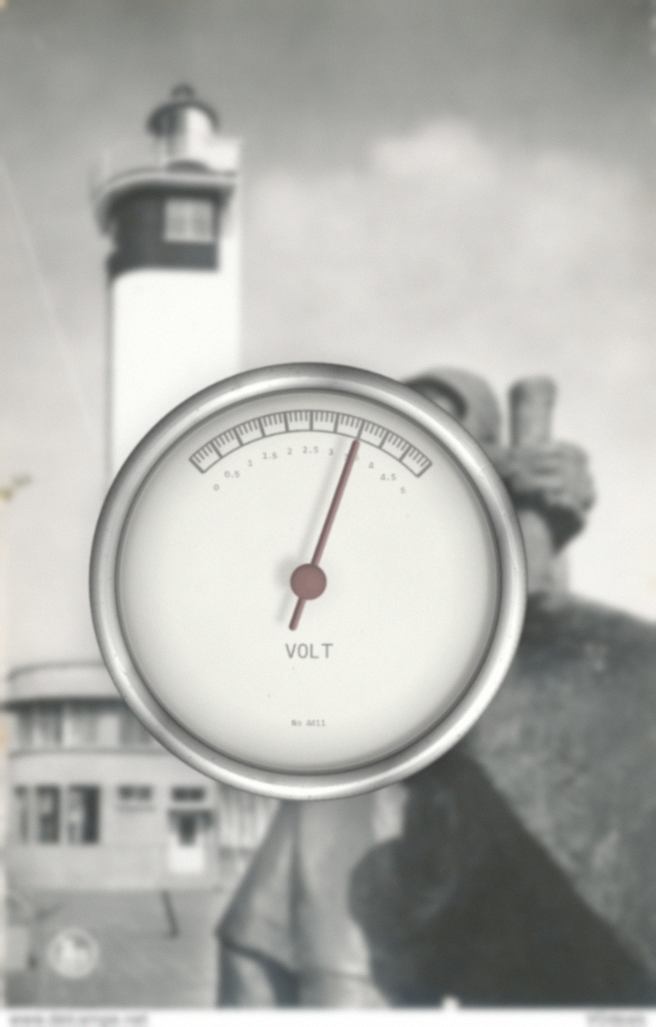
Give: 3.5 V
